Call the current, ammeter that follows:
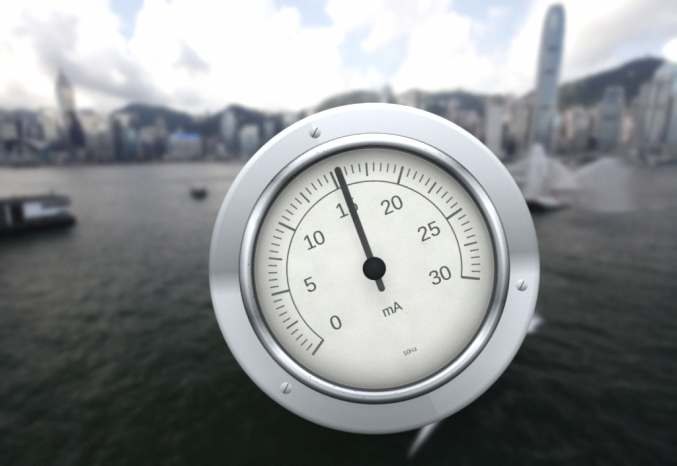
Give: 15.5 mA
